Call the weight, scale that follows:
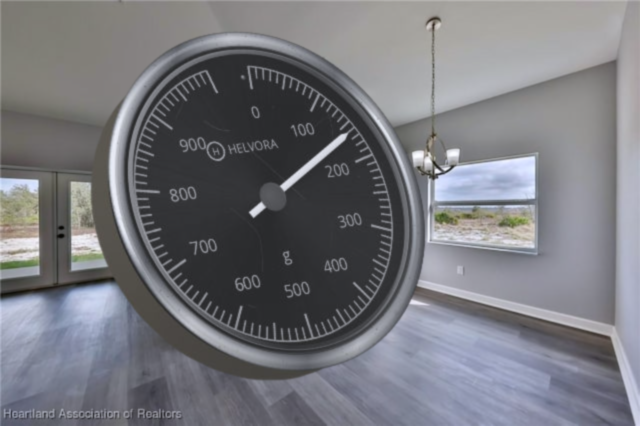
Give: 160 g
